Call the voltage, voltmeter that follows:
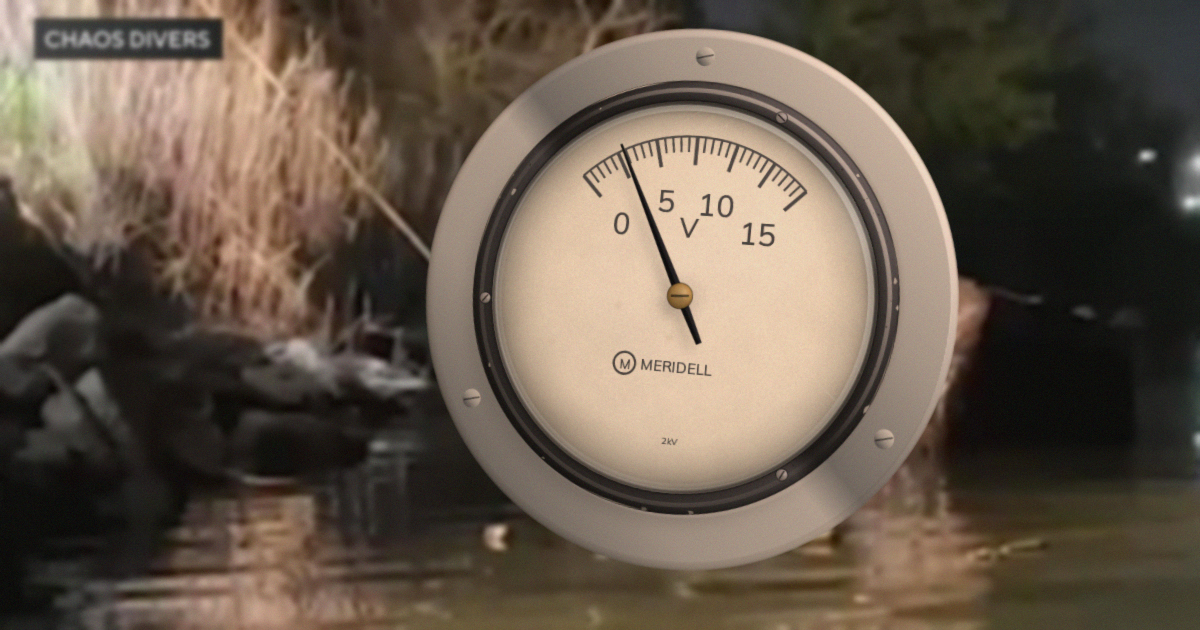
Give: 3 V
